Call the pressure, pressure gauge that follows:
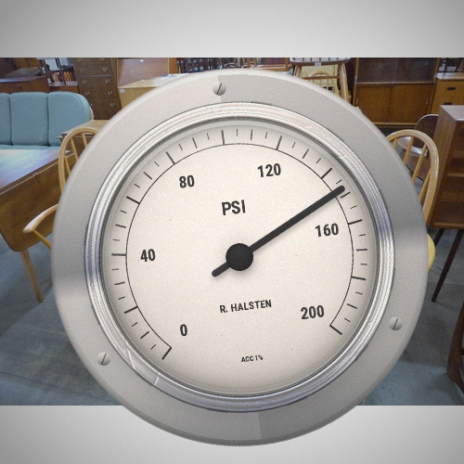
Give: 147.5 psi
